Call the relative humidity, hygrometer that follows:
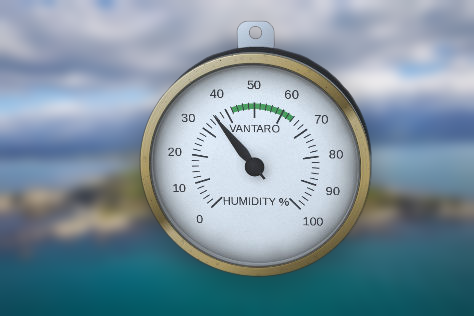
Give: 36 %
